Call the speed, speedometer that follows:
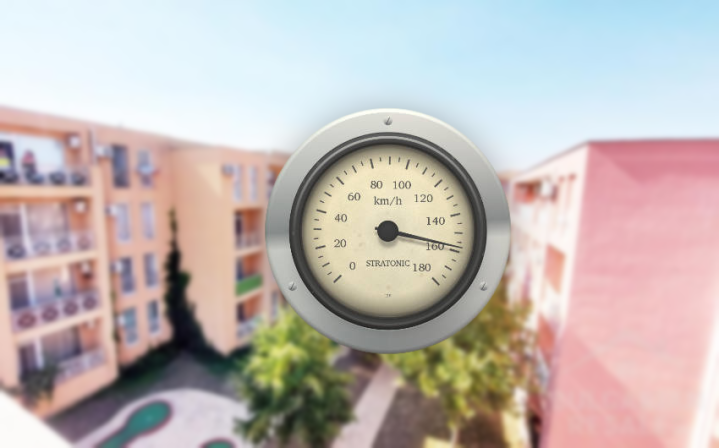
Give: 157.5 km/h
